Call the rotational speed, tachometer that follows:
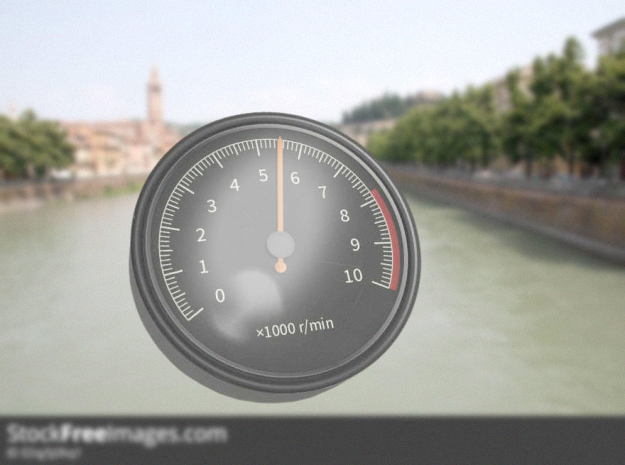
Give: 5500 rpm
